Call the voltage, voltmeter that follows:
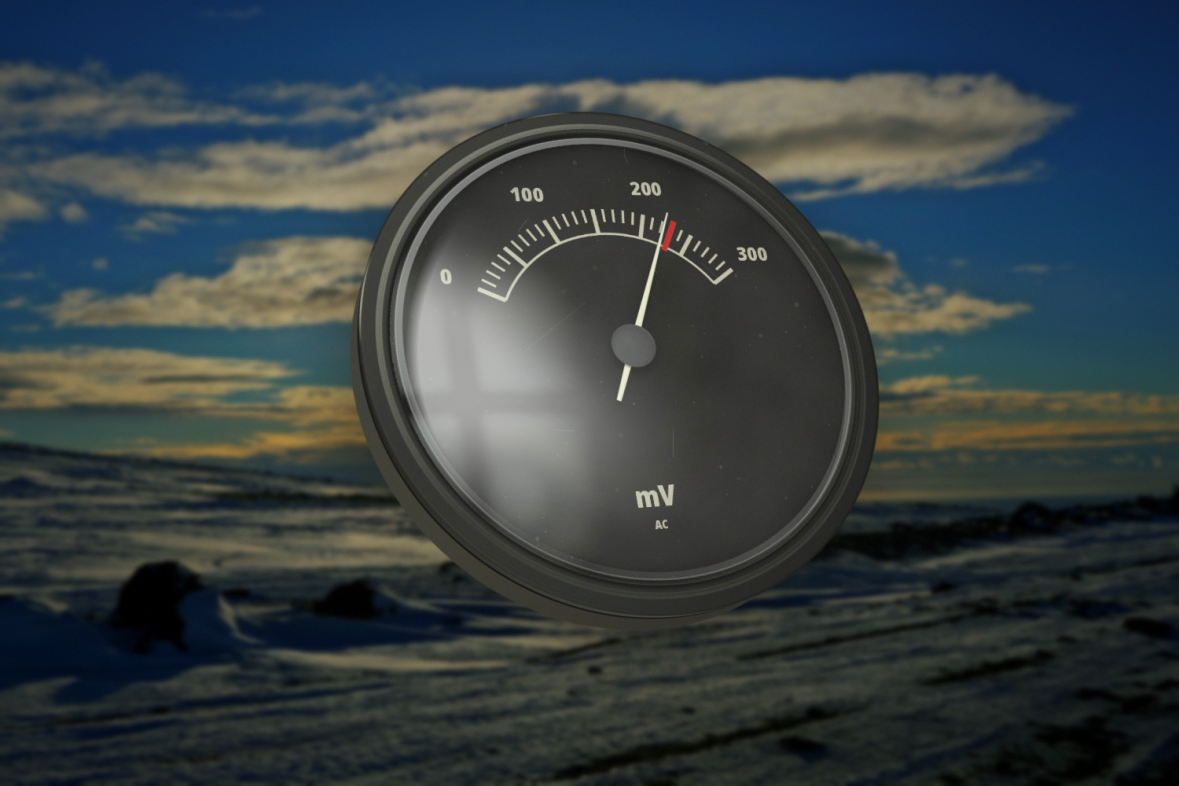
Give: 220 mV
